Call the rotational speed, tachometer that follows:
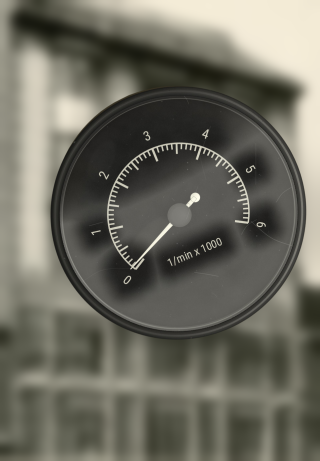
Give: 100 rpm
